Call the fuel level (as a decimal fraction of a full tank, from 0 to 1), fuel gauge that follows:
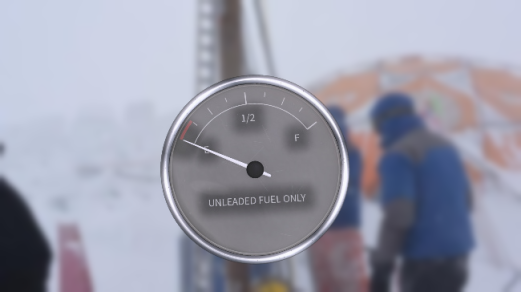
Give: 0
